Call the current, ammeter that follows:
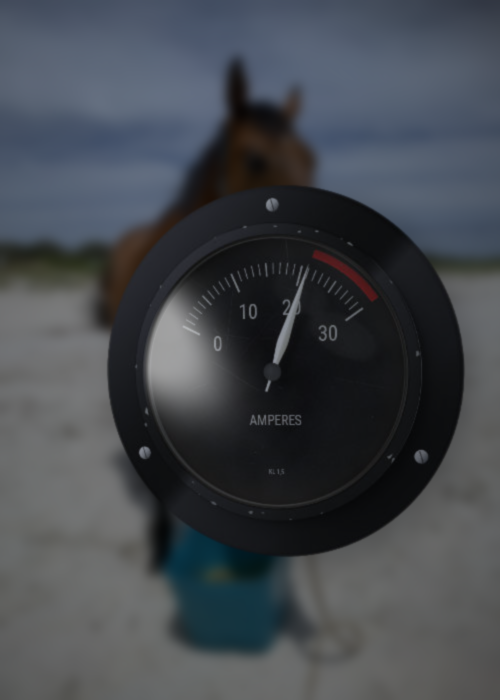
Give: 21 A
